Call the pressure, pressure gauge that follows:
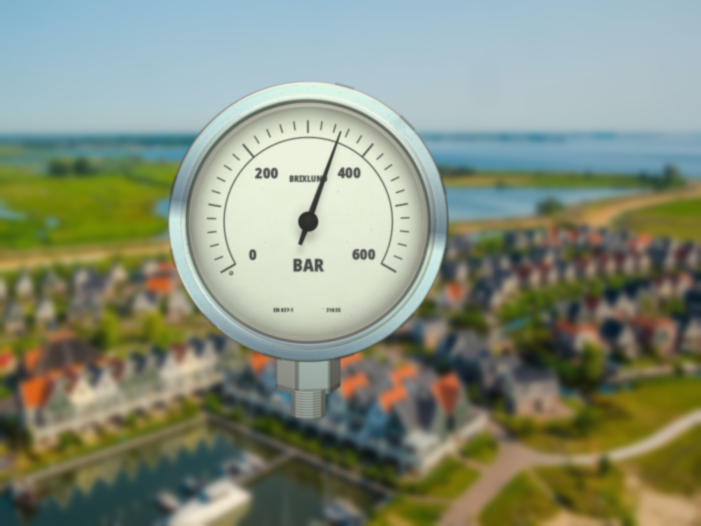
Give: 350 bar
